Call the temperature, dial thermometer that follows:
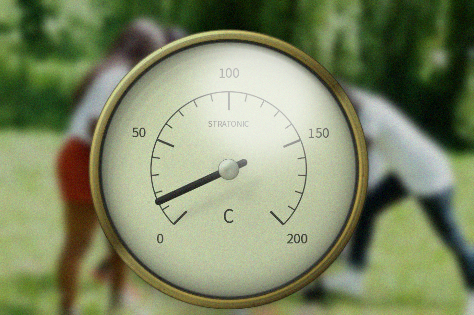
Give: 15 °C
